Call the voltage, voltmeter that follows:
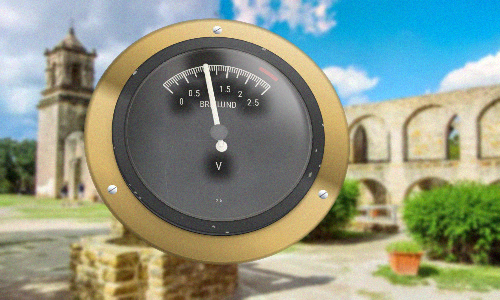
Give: 1 V
